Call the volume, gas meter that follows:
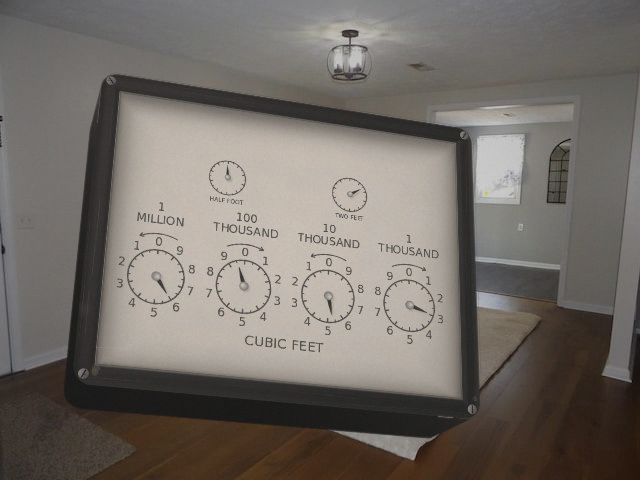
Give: 595300 ft³
